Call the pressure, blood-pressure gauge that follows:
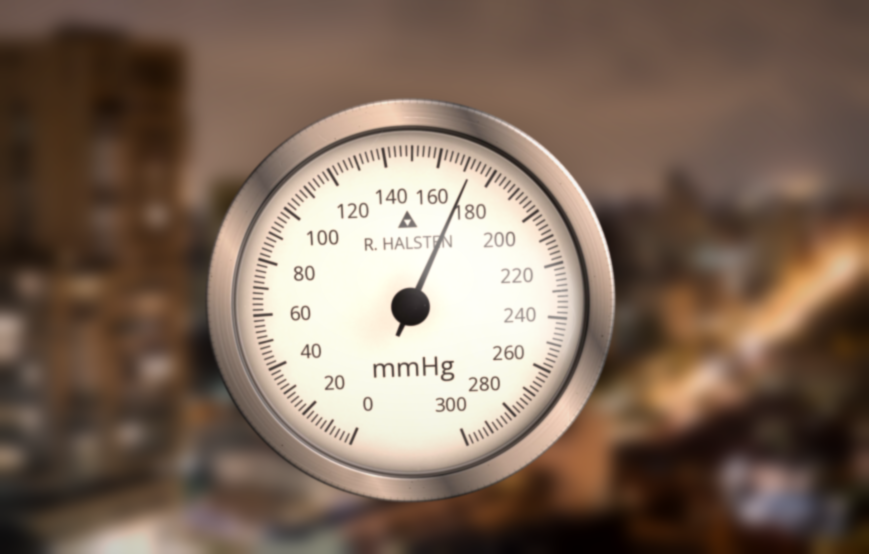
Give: 172 mmHg
